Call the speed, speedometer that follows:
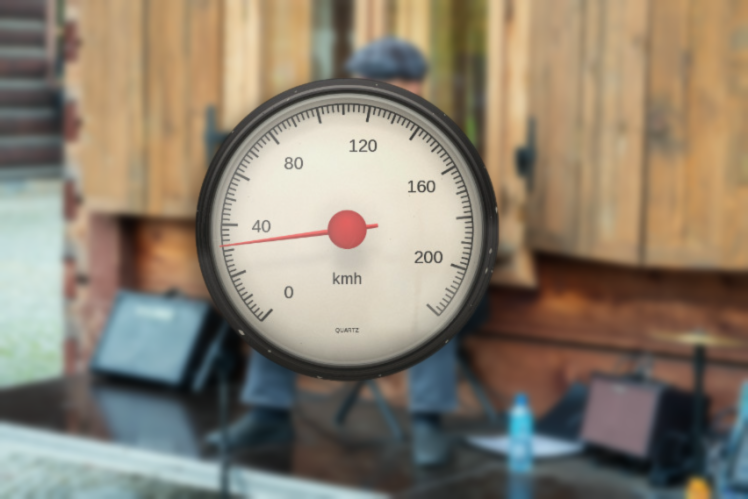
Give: 32 km/h
